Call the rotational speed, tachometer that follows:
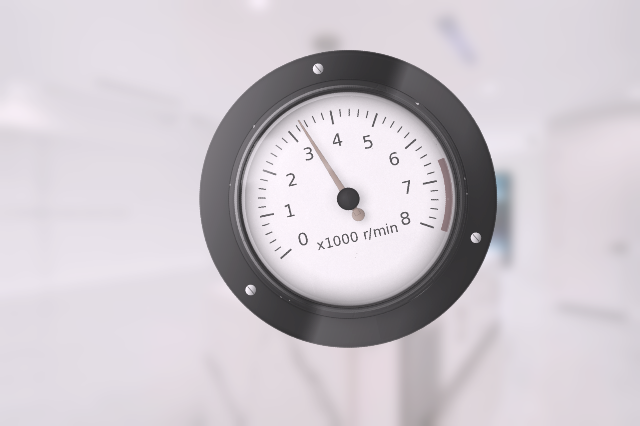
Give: 3300 rpm
